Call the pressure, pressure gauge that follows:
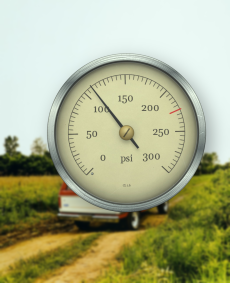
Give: 110 psi
